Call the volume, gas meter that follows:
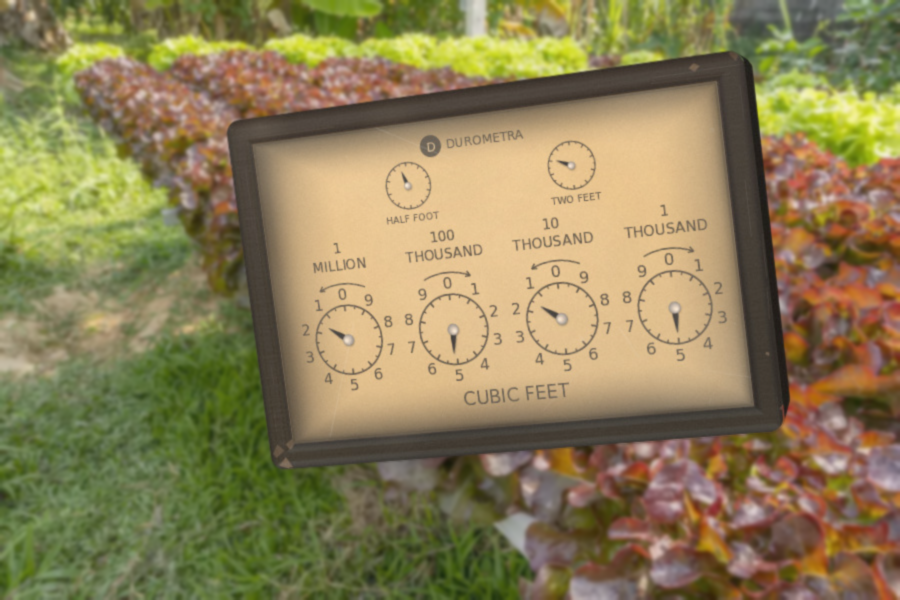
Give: 151500 ft³
